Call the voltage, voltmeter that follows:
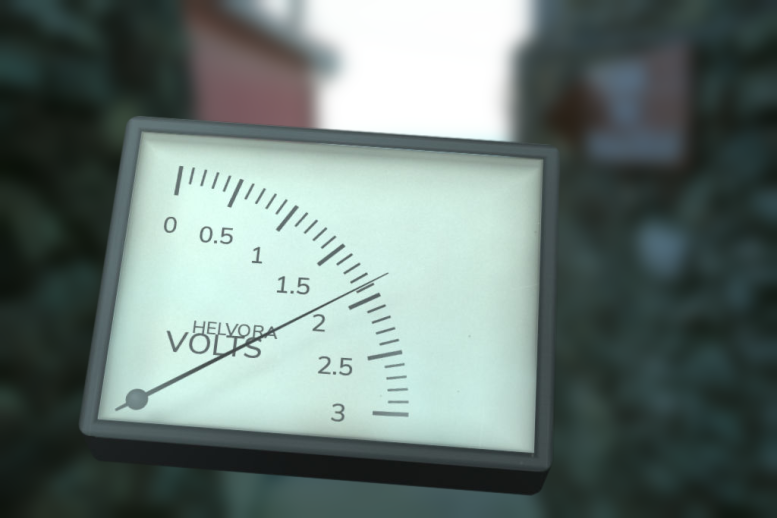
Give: 1.9 V
